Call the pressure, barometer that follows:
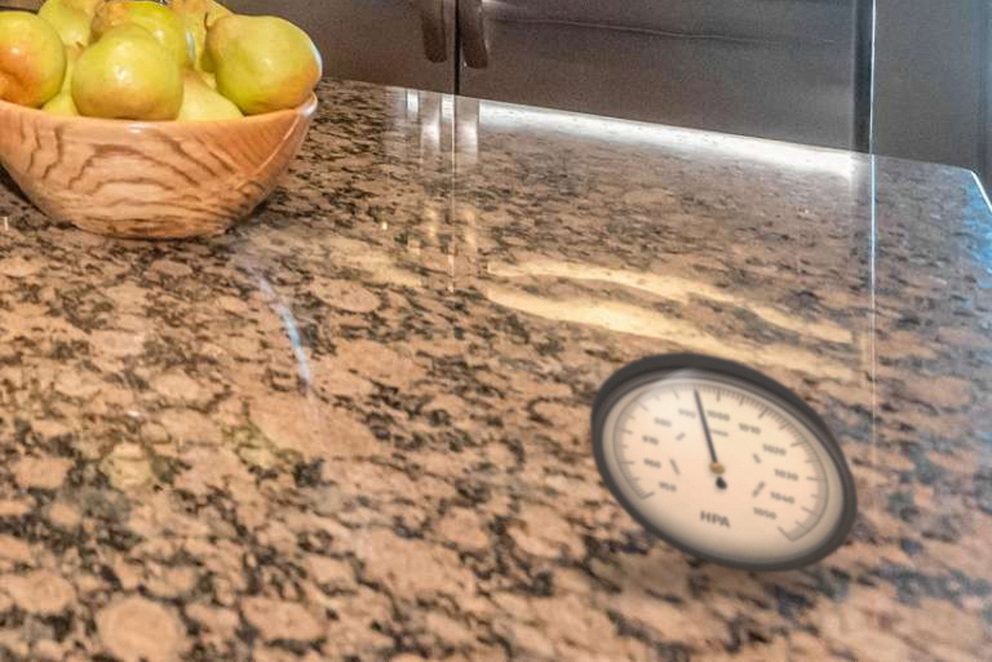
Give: 995 hPa
